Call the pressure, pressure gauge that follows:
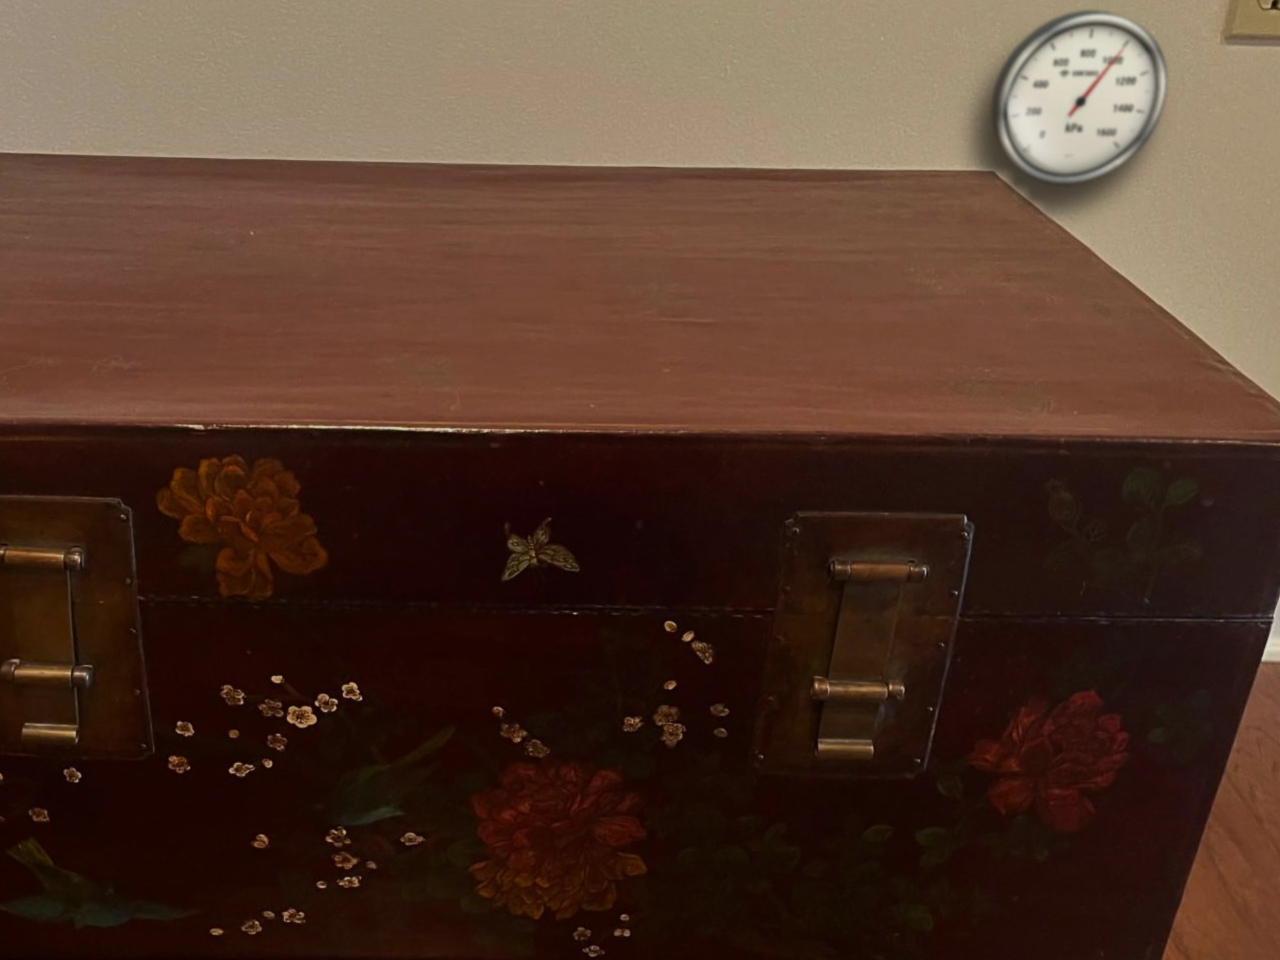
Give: 1000 kPa
